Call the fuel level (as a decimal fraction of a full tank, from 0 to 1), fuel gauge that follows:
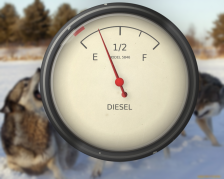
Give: 0.25
